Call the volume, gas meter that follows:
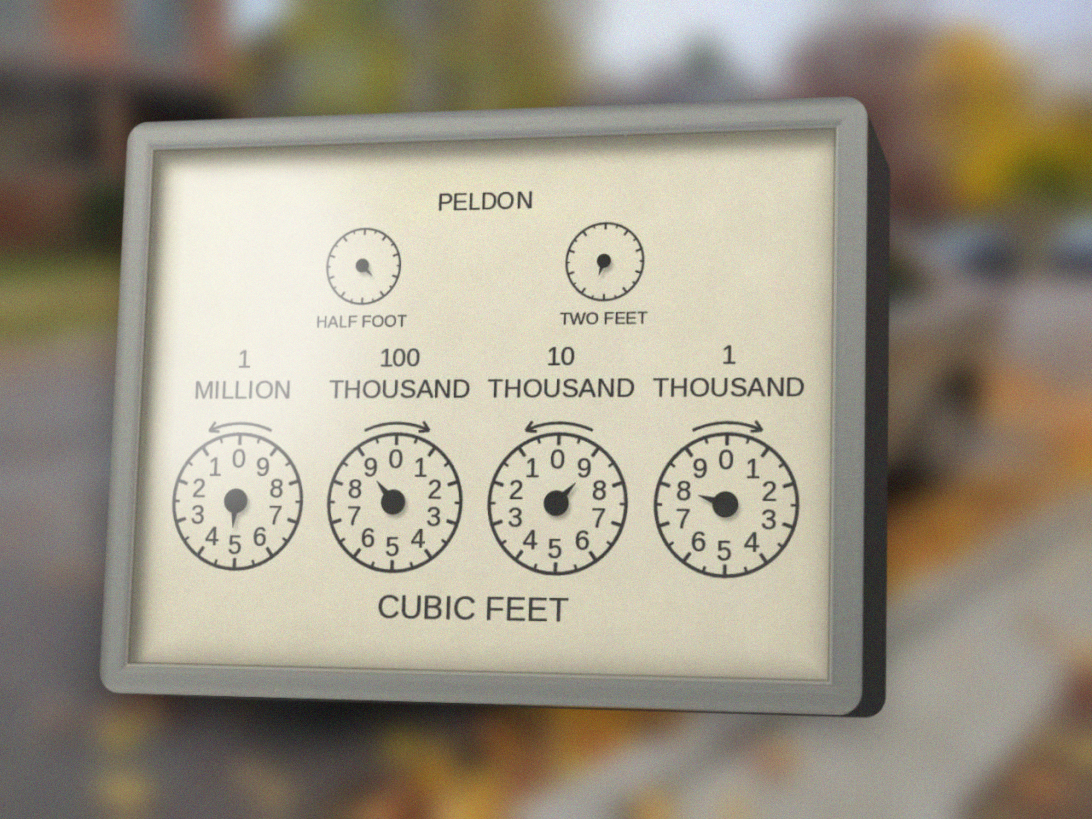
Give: 488800 ft³
